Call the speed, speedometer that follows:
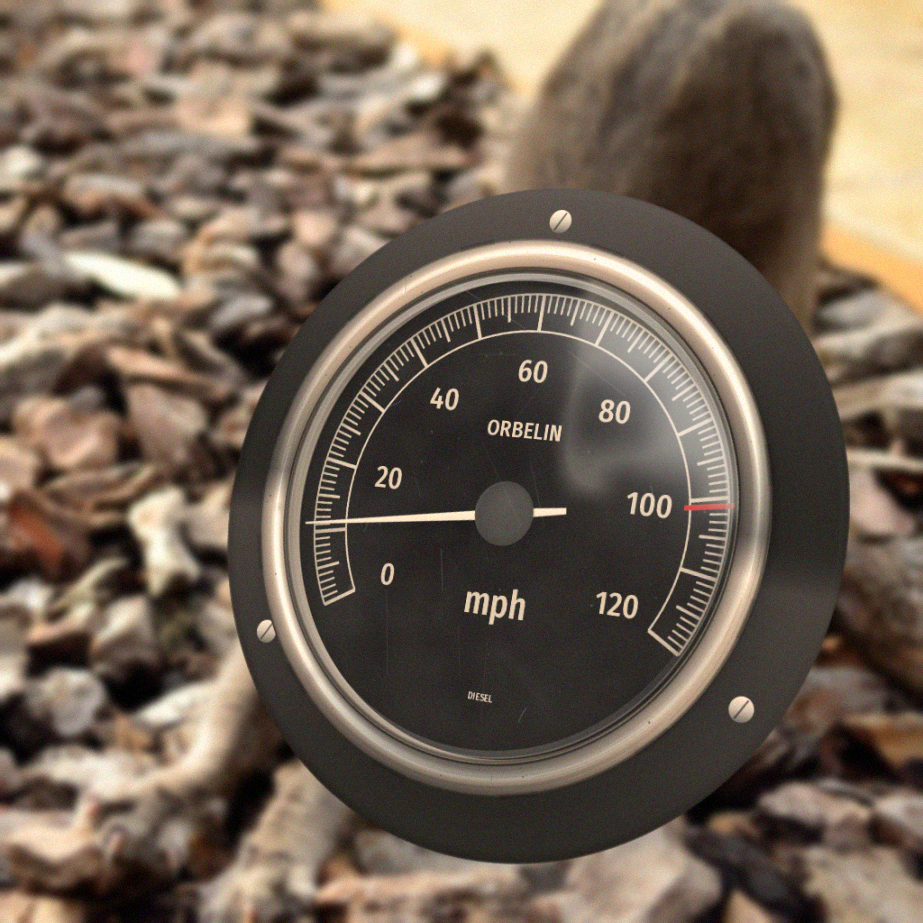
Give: 11 mph
